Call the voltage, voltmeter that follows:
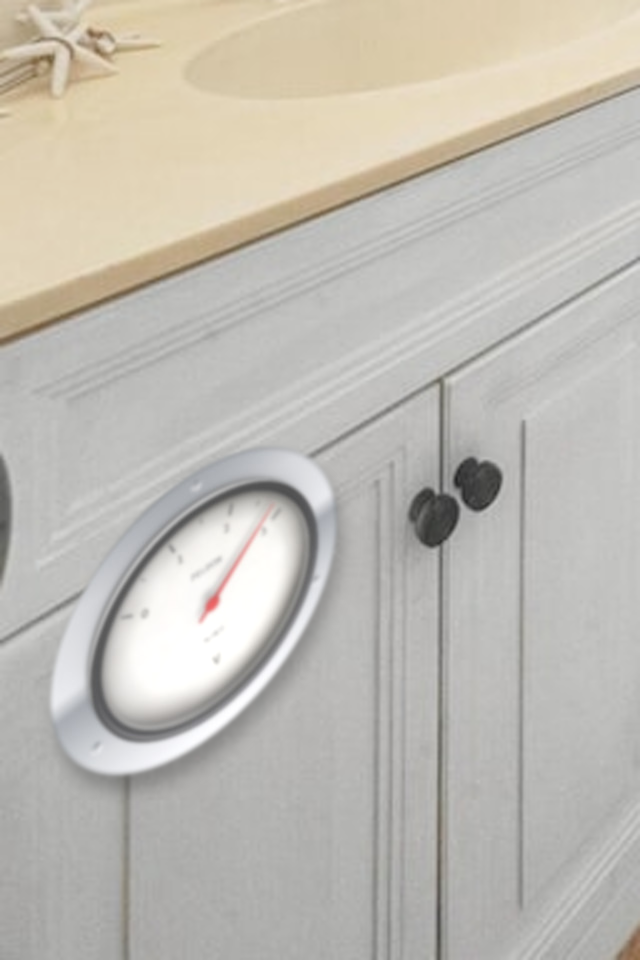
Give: 2.75 V
